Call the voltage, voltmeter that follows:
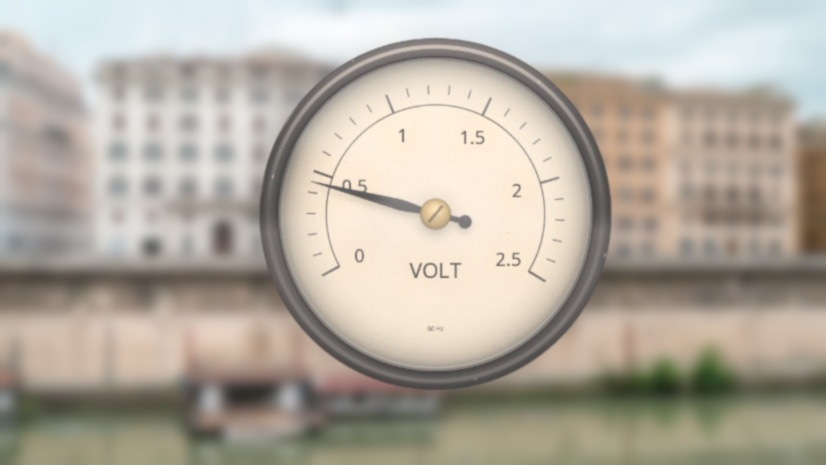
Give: 0.45 V
